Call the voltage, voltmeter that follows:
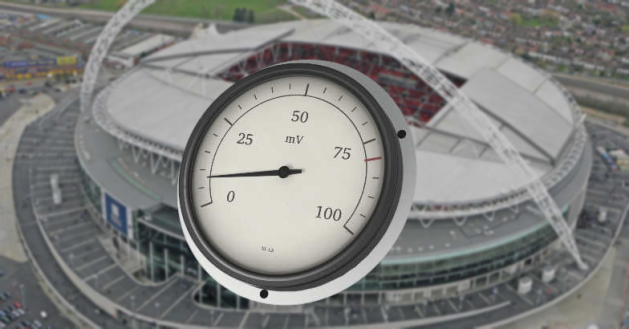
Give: 7.5 mV
